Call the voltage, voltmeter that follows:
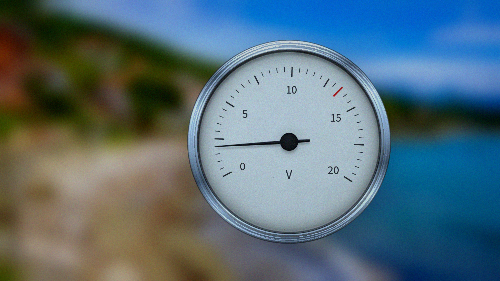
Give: 2 V
